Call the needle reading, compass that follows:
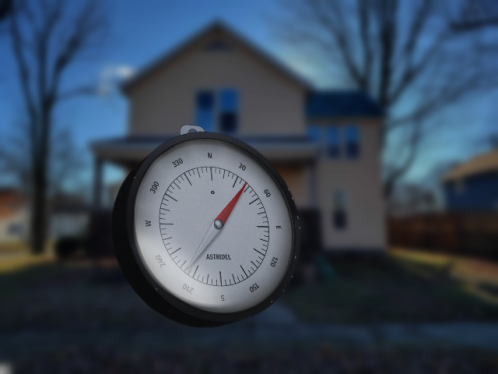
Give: 40 °
